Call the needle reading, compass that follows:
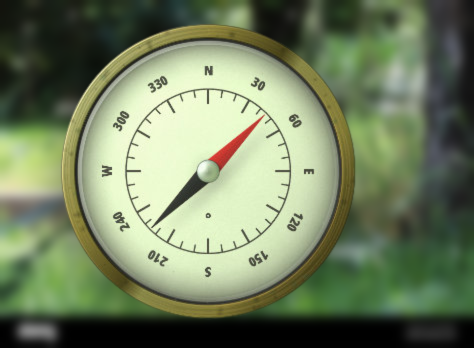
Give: 45 °
